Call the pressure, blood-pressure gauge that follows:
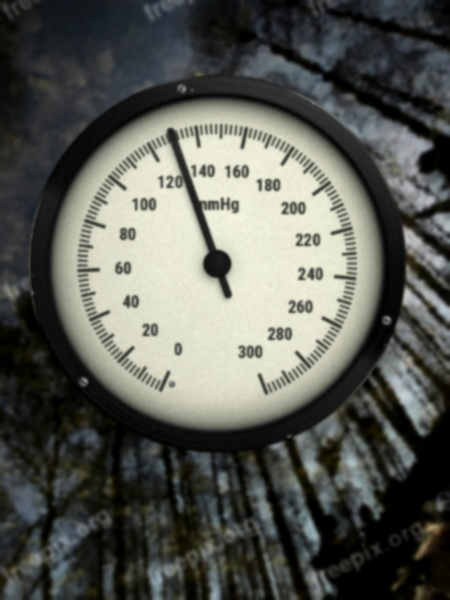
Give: 130 mmHg
